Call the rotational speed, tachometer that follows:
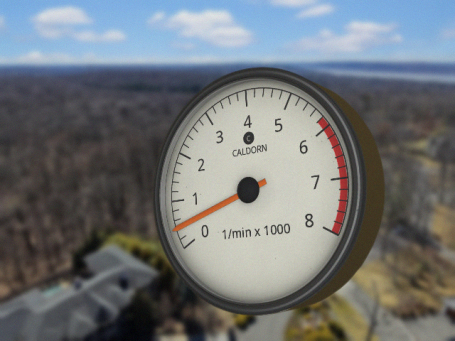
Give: 400 rpm
